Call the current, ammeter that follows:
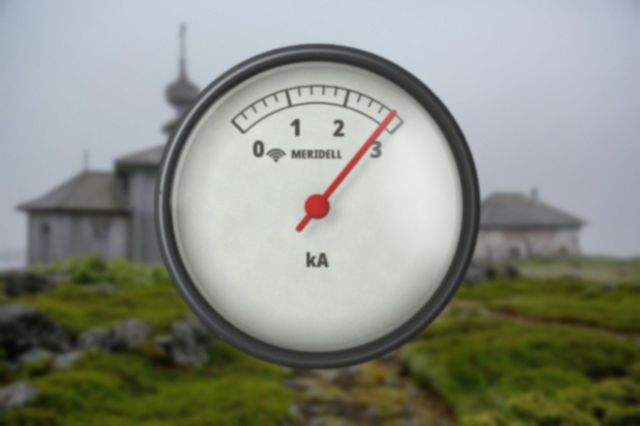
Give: 2.8 kA
